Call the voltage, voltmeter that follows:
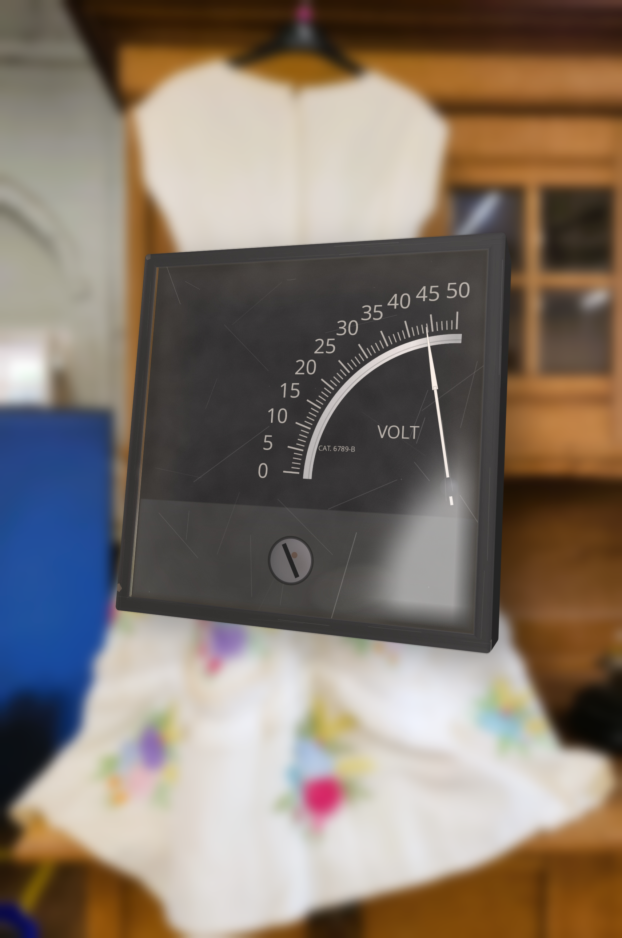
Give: 44 V
